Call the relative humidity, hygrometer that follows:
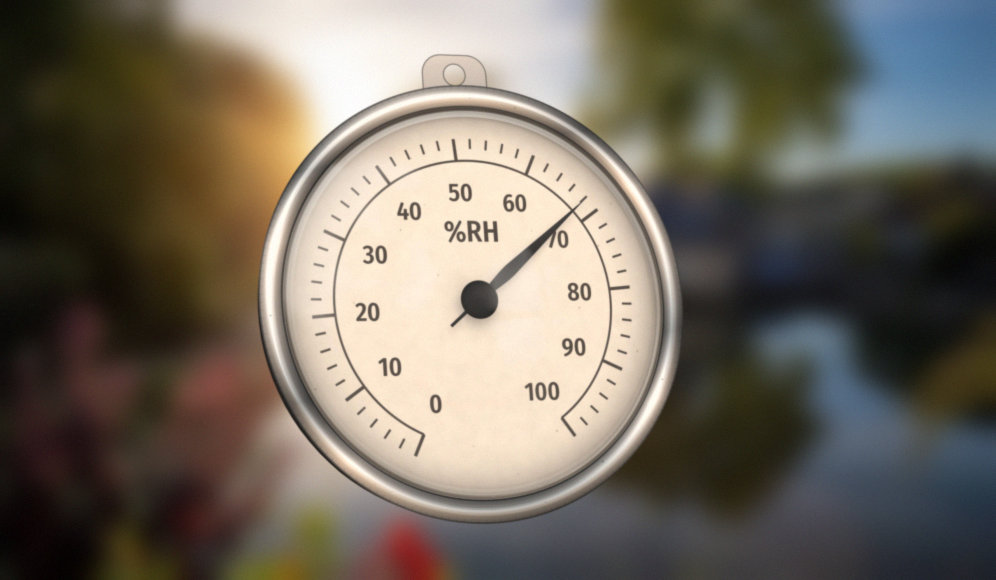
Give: 68 %
